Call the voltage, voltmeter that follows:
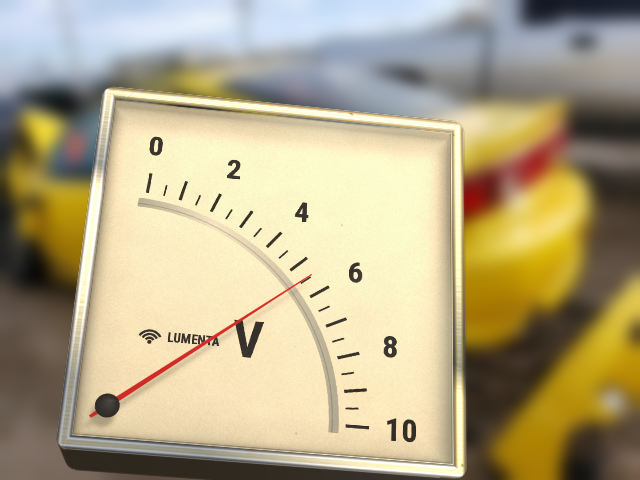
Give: 5.5 V
